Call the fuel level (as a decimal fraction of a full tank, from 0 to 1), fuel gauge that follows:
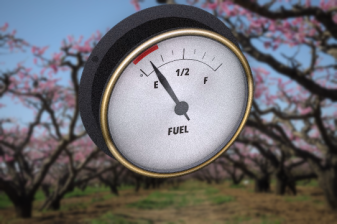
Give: 0.125
